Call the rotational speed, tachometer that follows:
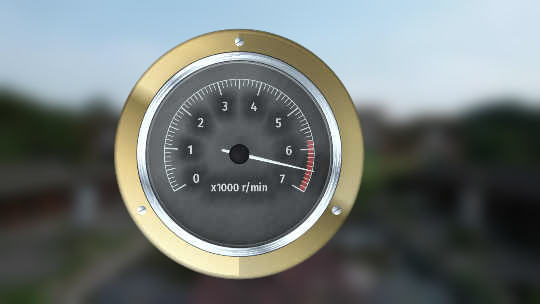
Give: 6500 rpm
